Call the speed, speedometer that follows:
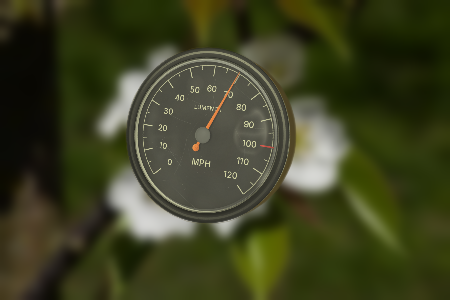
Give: 70 mph
